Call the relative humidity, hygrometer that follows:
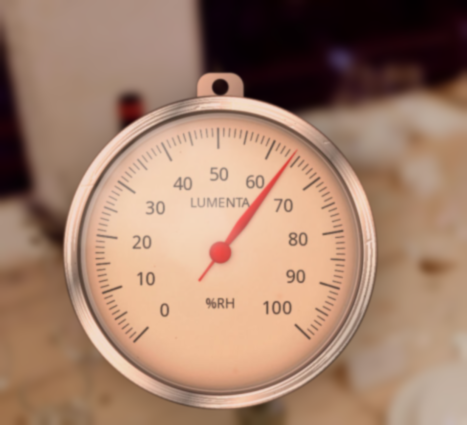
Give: 64 %
